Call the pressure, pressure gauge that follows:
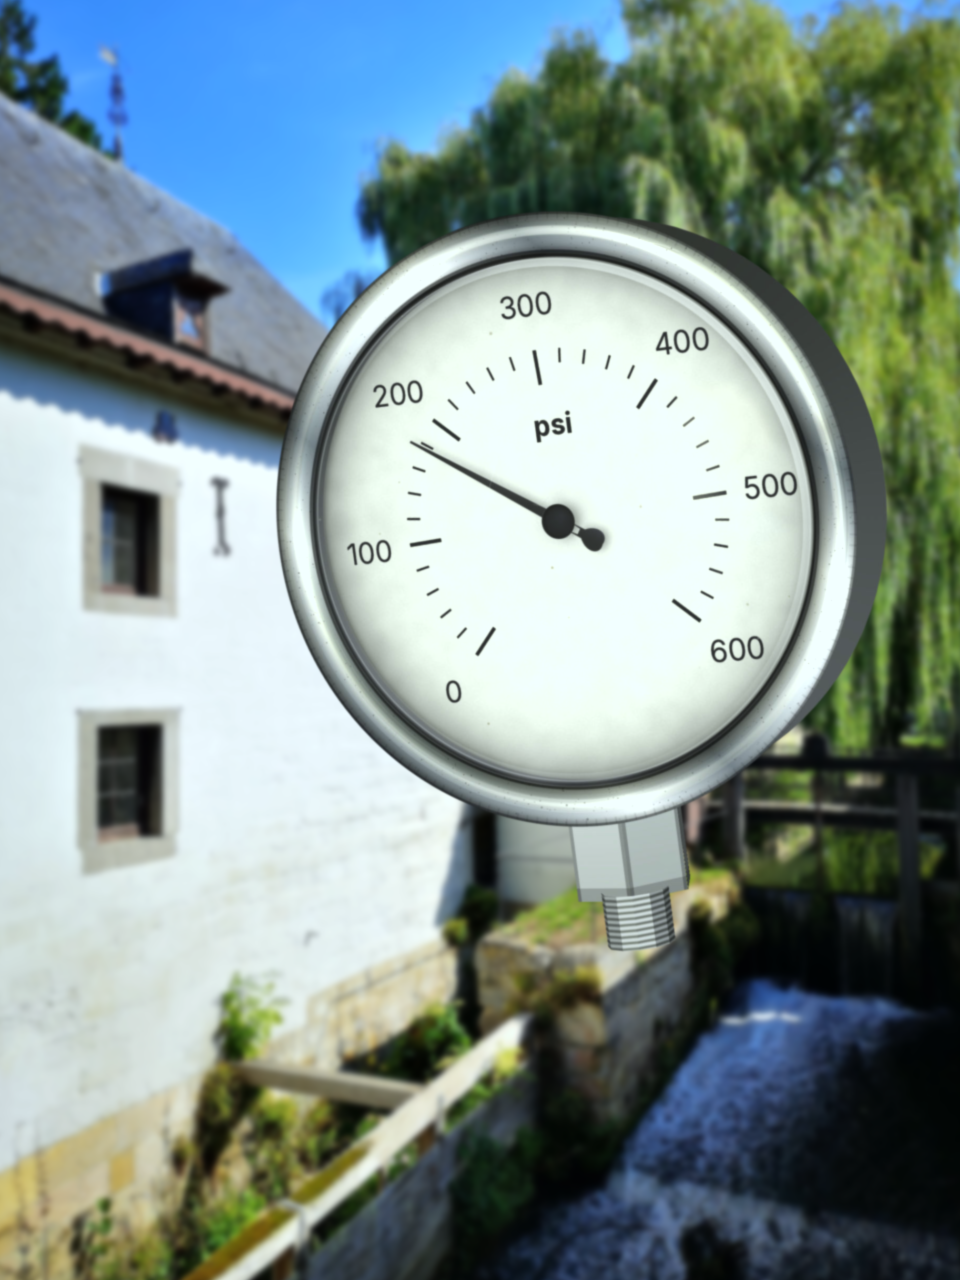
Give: 180 psi
